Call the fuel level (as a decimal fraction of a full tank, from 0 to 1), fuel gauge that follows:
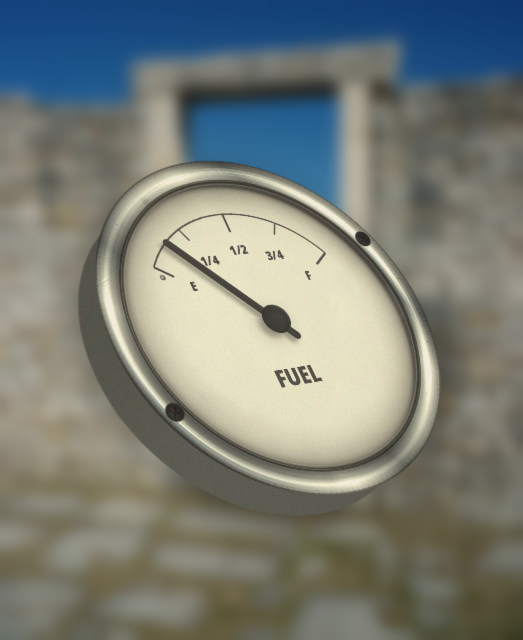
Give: 0.125
